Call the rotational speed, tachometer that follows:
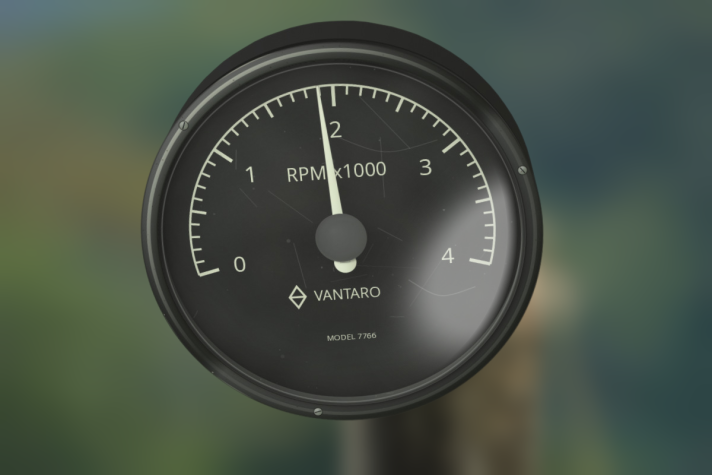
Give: 1900 rpm
